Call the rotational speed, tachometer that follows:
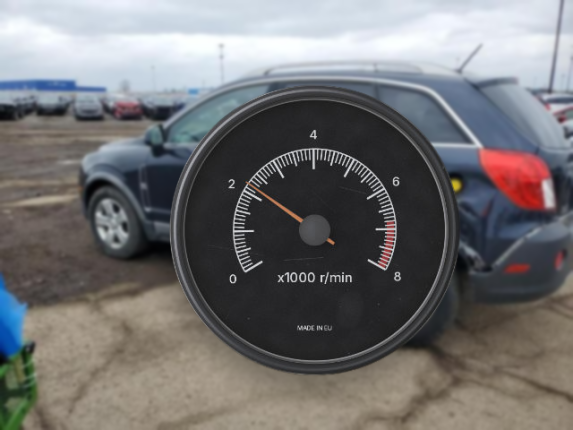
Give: 2200 rpm
